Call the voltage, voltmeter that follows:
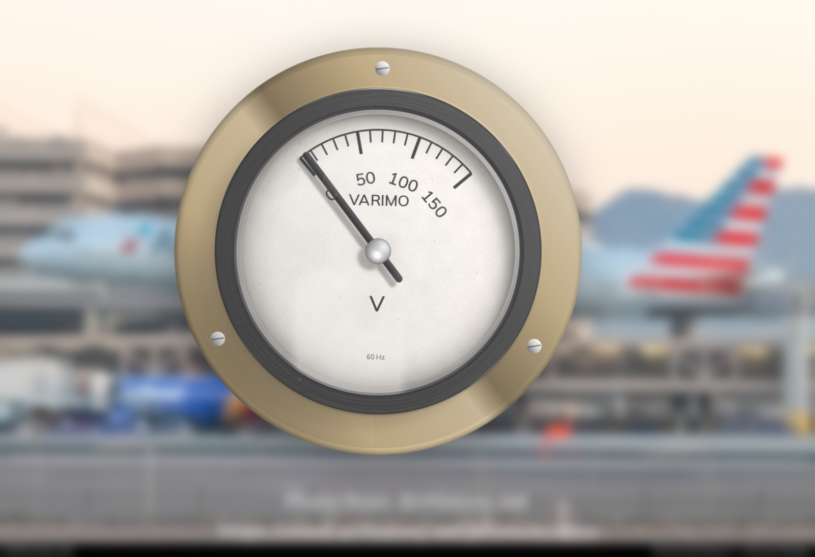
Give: 5 V
